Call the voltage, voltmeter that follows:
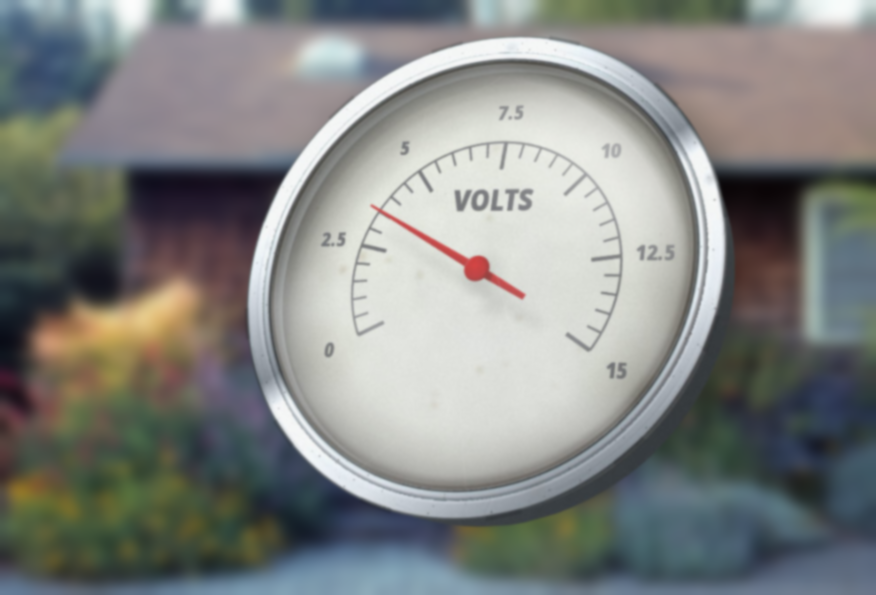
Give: 3.5 V
